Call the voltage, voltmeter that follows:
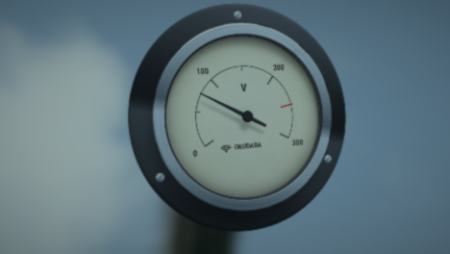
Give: 75 V
